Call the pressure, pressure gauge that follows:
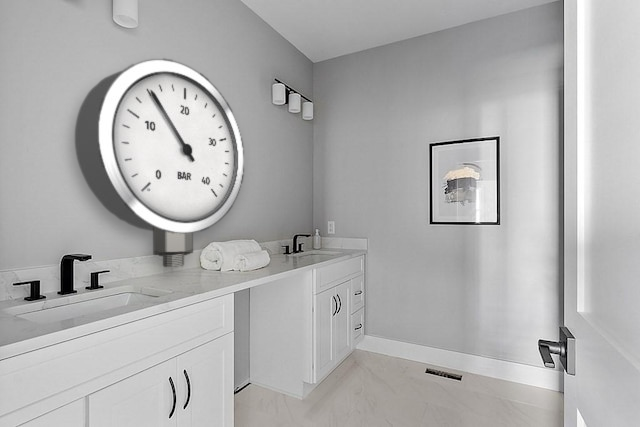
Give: 14 bar
